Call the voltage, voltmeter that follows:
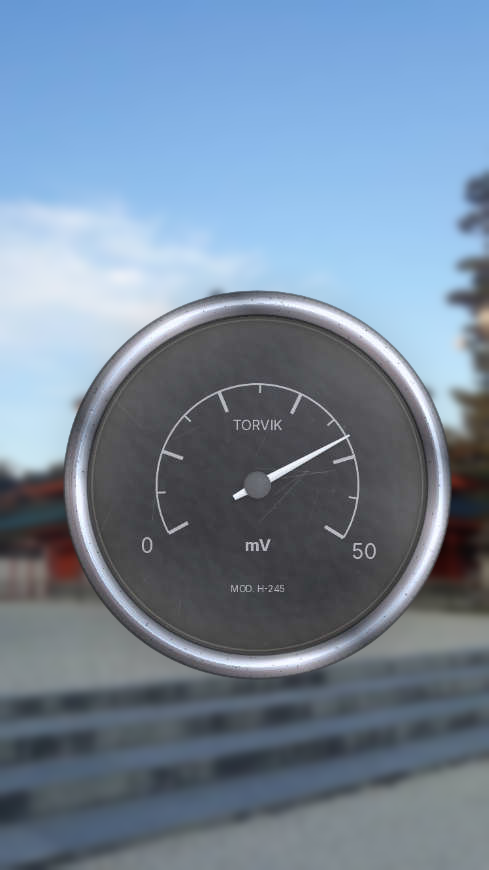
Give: 37.5 mV
